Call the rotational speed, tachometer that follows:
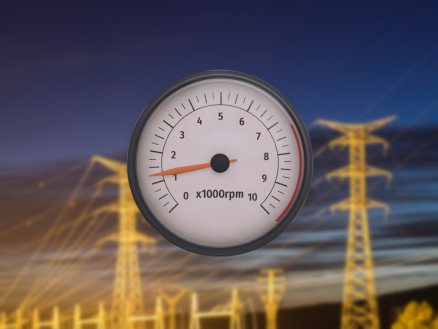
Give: 1250 rpm
